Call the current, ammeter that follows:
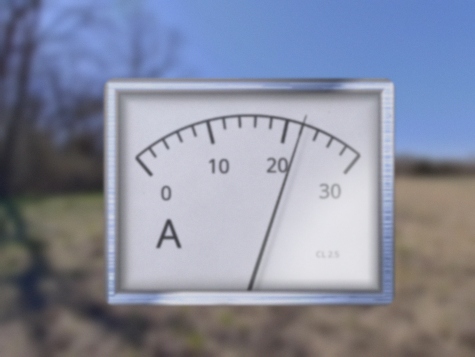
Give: 22 A
